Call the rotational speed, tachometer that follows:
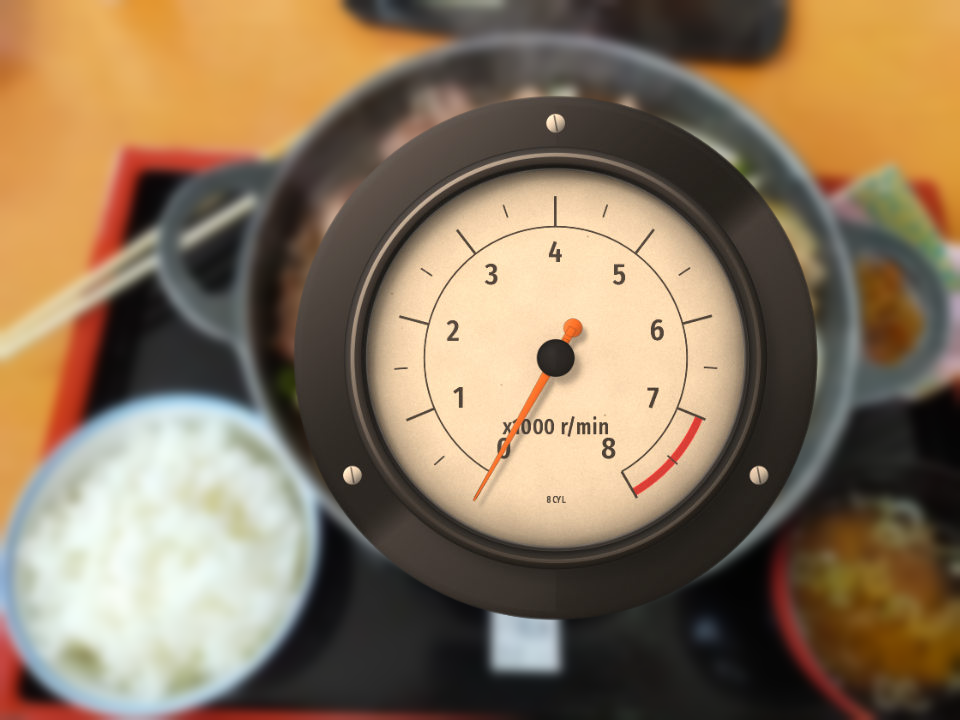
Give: 0 rpm
